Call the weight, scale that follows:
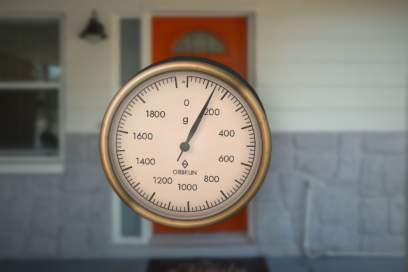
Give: 140 g
